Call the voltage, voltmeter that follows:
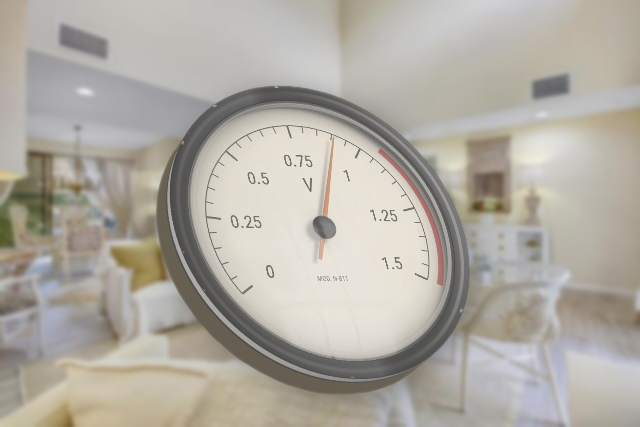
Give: 0.9 V
